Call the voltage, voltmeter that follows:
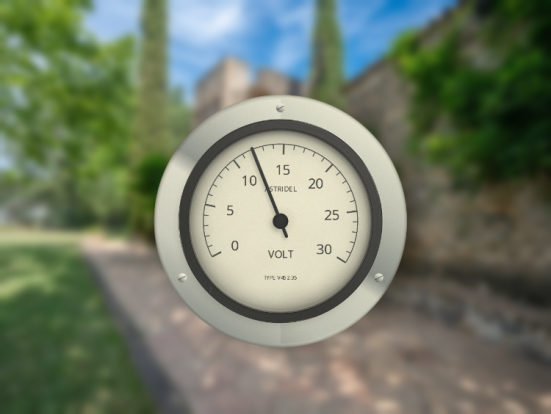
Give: 12 V
